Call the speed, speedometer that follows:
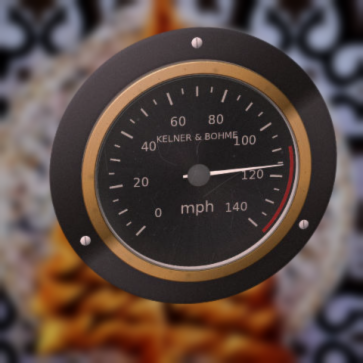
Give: 115 mph
